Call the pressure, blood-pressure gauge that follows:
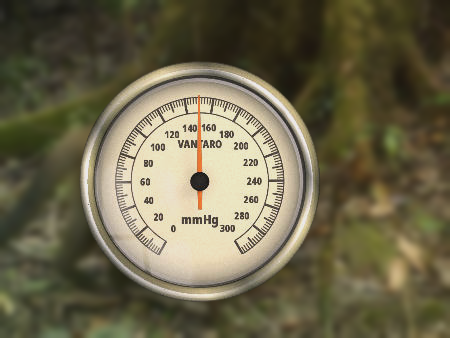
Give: 150 mmHg
